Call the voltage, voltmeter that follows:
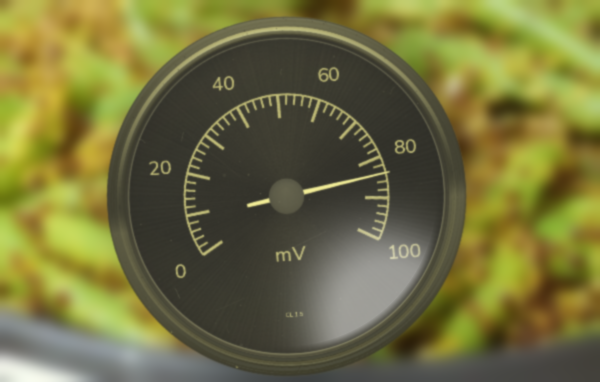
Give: 84 mV
